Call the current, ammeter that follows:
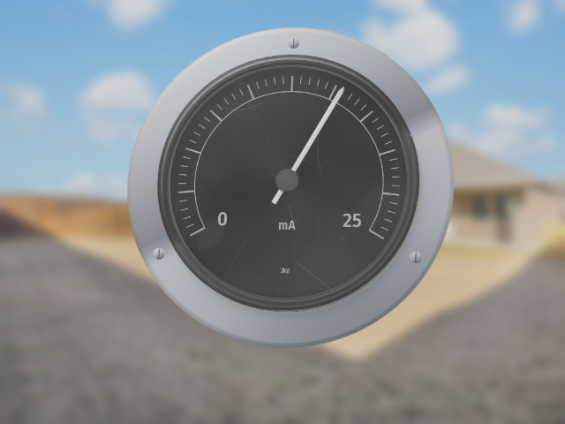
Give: 15.5 mA
